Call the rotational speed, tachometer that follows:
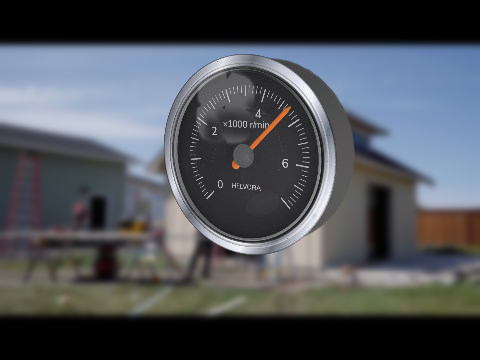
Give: 4700 rpm
